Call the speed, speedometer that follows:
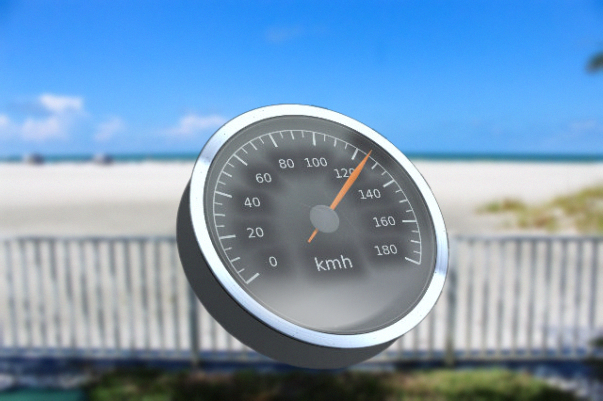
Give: 125 km/h
